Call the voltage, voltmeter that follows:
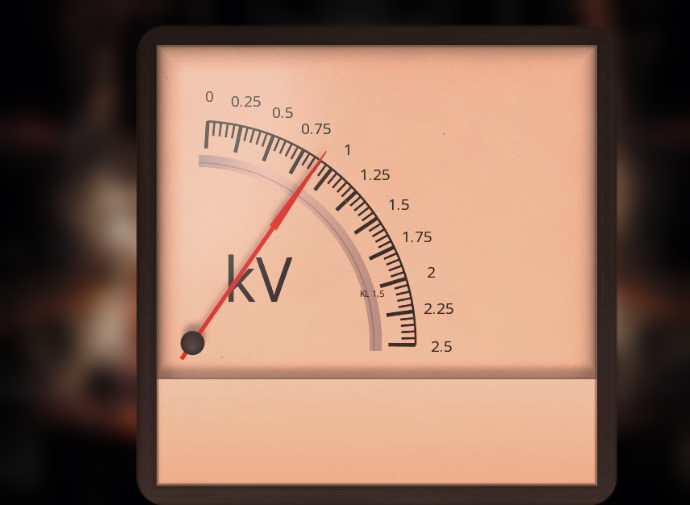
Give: 0.9 kV
